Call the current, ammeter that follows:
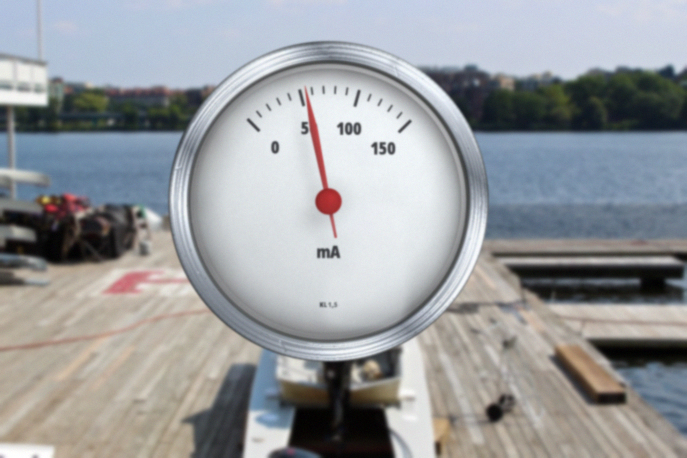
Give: 55 mA
